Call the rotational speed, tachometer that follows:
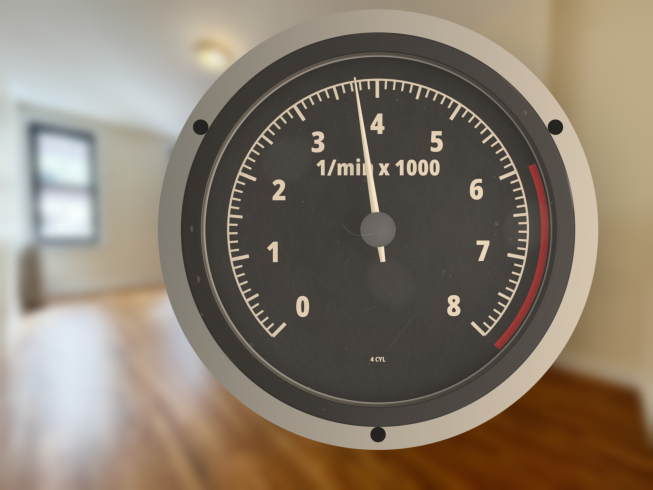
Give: 3750 rpm
